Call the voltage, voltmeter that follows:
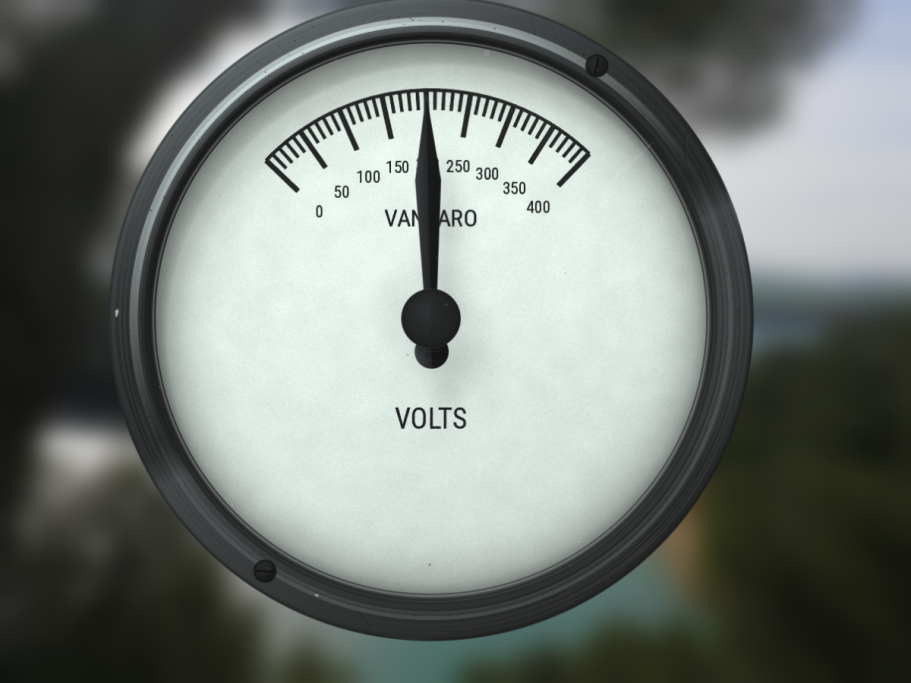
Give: 200 V
